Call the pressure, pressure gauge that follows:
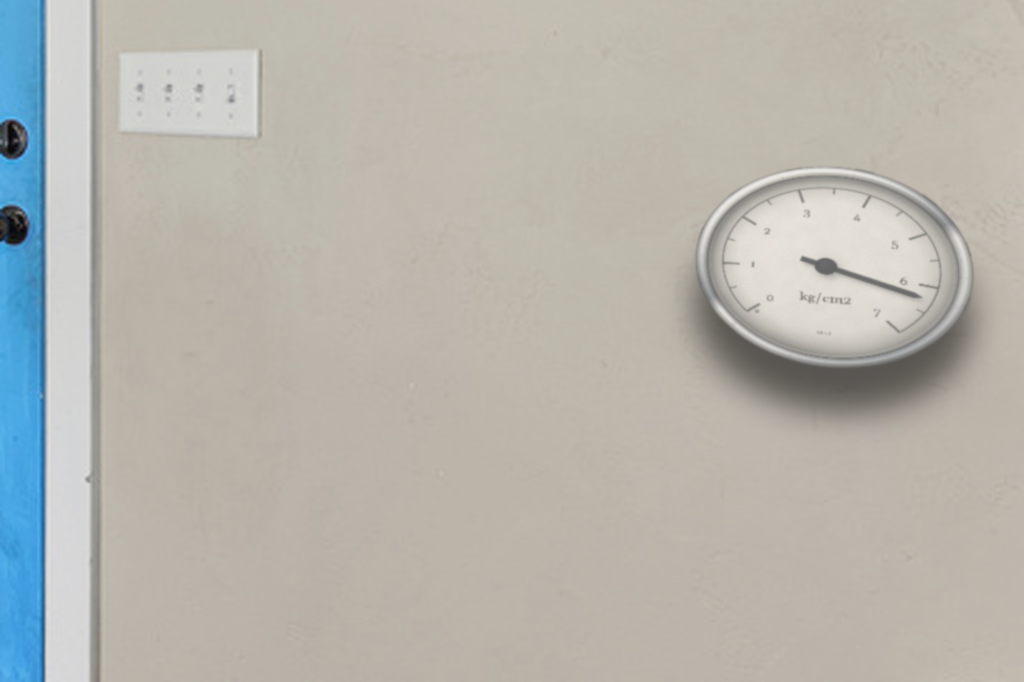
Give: 6.25 kg/cm²
